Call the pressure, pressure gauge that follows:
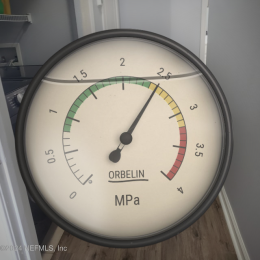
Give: 2.5 MPa
